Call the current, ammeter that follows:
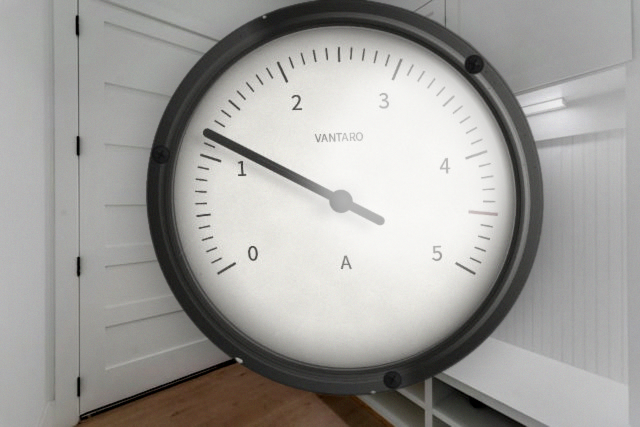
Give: 1.2 A
